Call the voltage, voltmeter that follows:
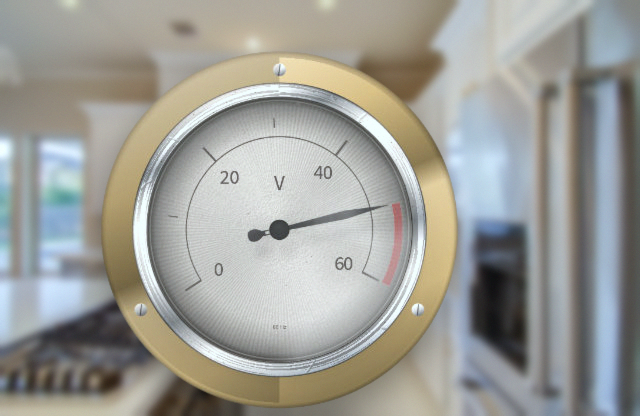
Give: 50 V
